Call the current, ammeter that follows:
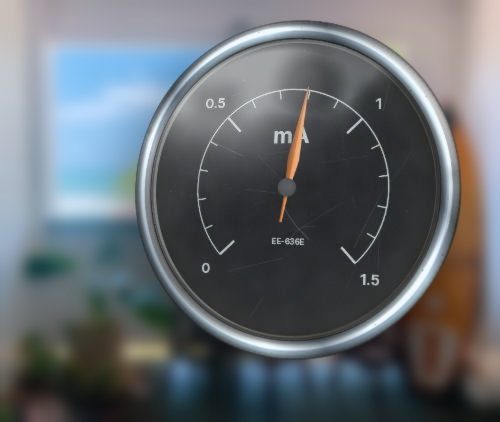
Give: 0.8 mA
